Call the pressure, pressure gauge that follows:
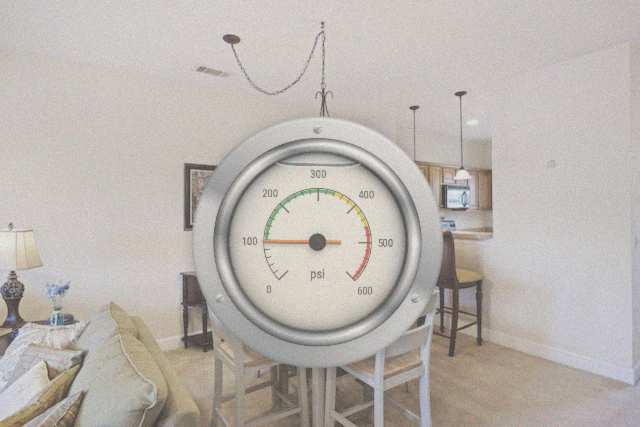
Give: 100 psi
